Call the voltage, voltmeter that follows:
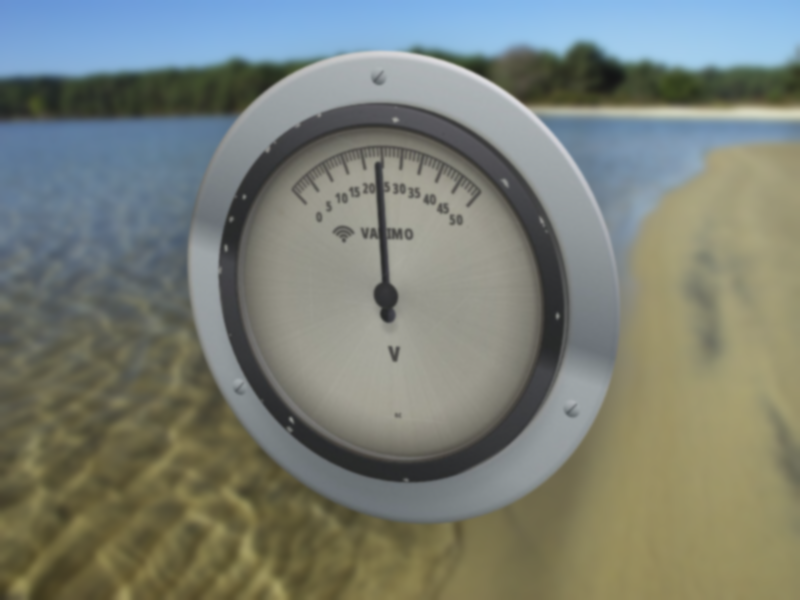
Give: 25 V
